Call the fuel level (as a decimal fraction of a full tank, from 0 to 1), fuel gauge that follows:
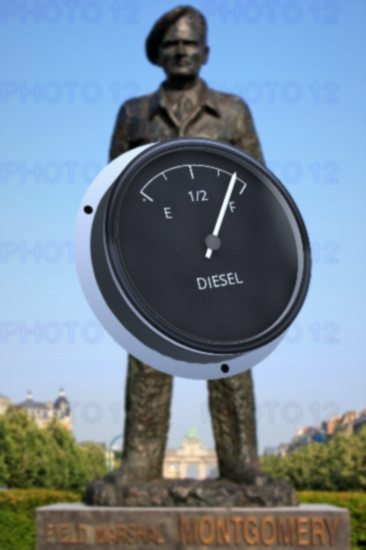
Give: 0.875
